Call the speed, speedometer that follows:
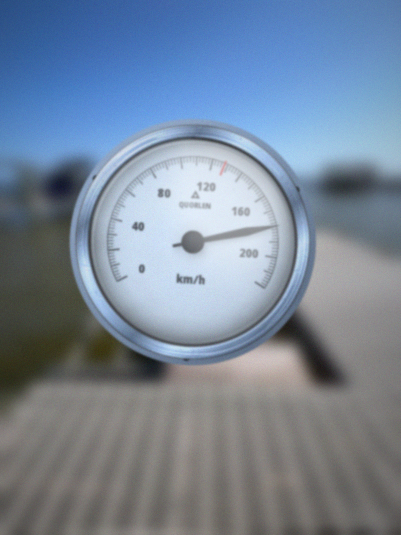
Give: 180 km/h
